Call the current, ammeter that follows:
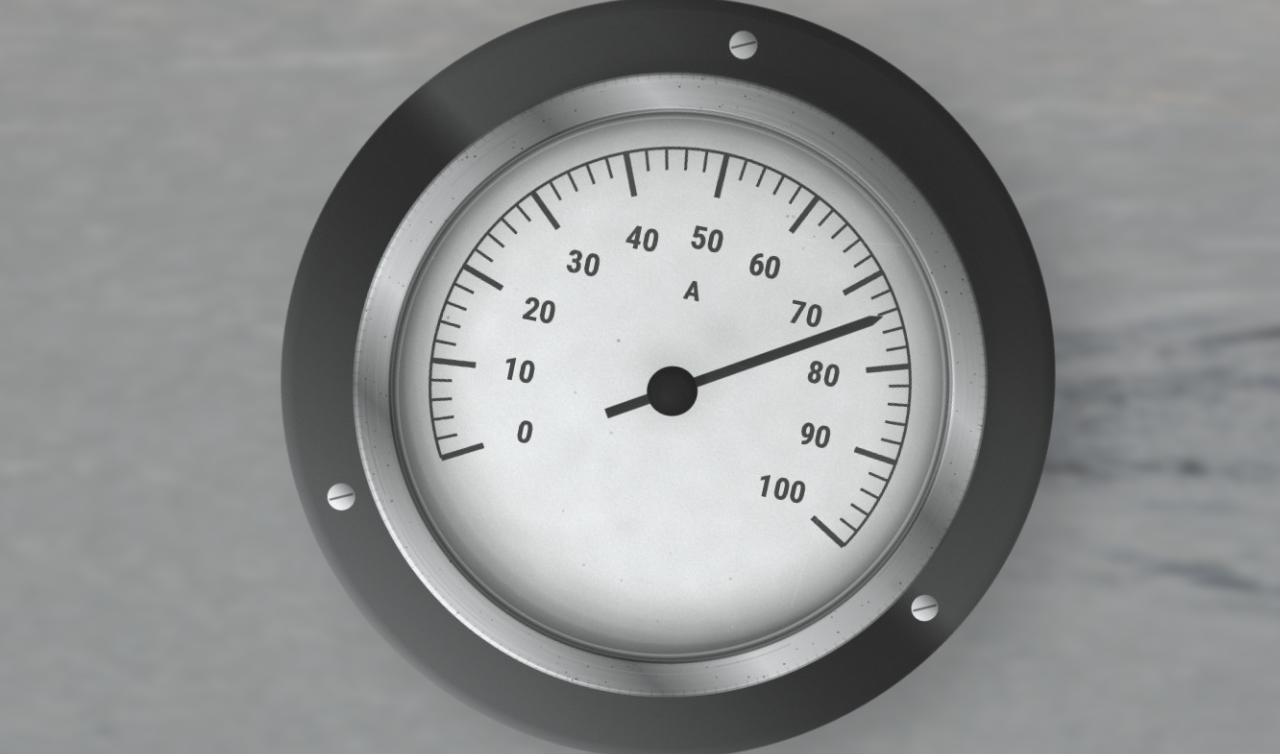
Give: 74 A
